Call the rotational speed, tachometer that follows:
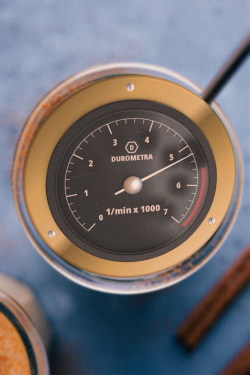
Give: 5200 rpm
